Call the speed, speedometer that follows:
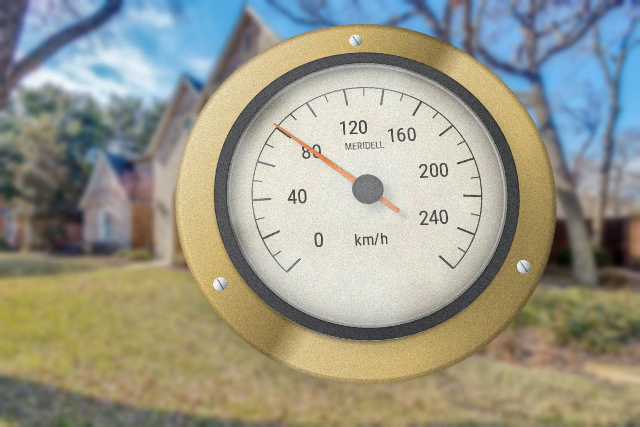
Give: 80 km/h
